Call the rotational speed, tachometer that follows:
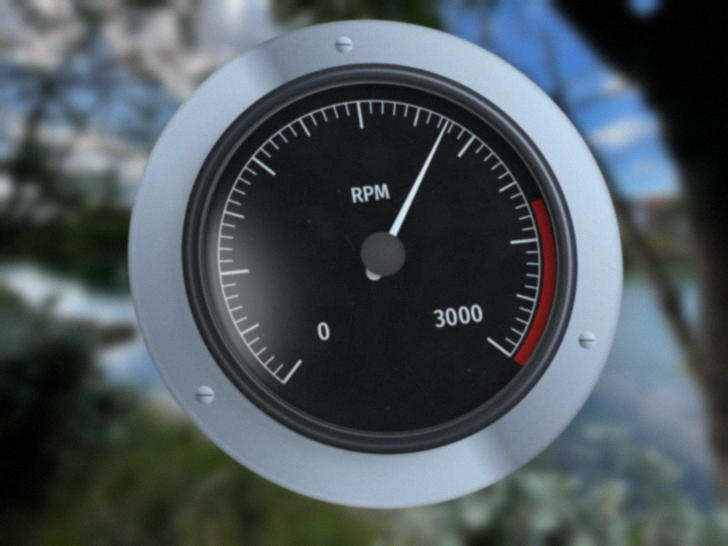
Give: 1875 rpm
